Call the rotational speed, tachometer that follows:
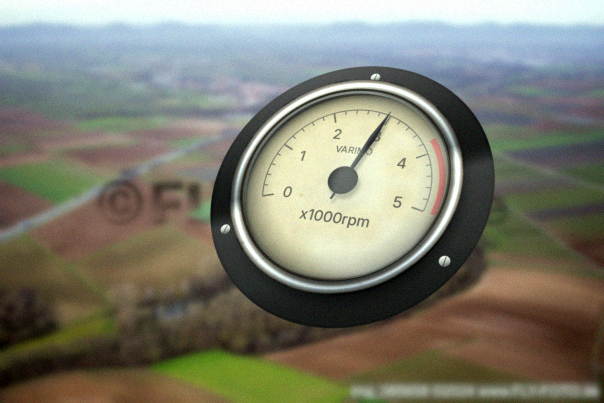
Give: 3000 rpm
